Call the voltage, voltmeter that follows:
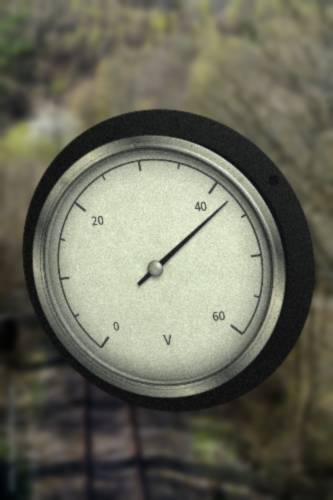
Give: 42.5 V
